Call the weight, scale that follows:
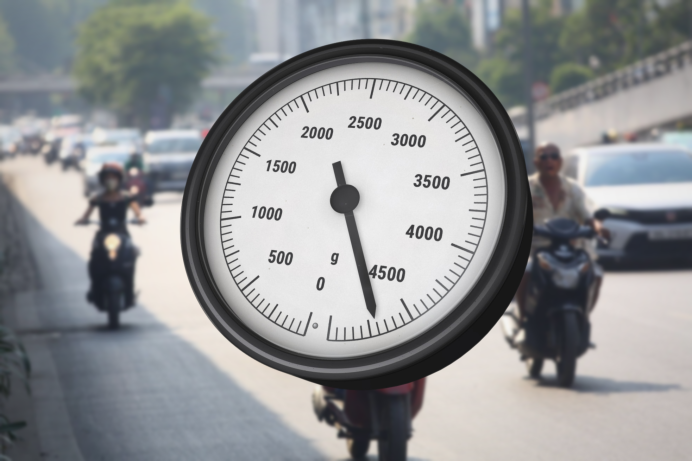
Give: 4700 g
